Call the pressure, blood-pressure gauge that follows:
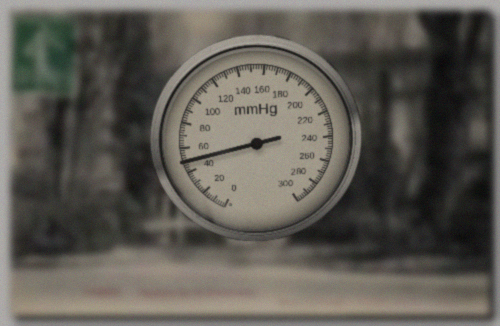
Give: 50 mmHg
